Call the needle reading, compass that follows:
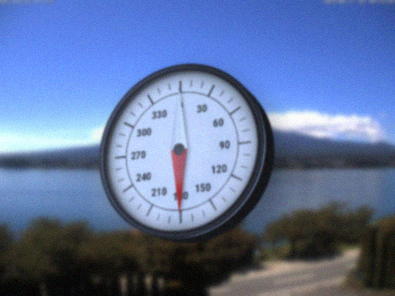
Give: 180 °
